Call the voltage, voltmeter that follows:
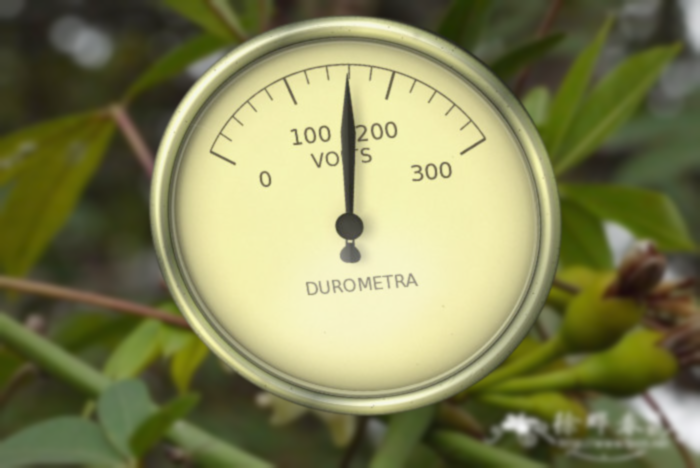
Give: 160 V
